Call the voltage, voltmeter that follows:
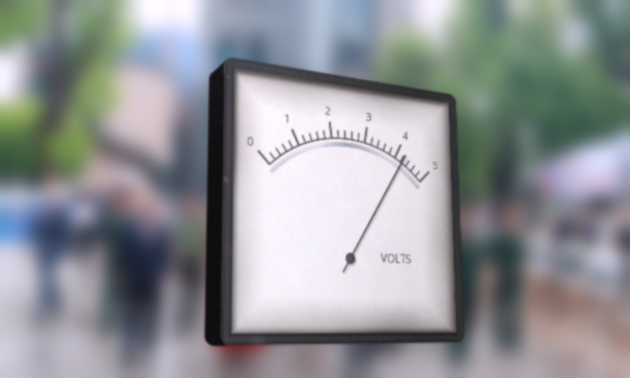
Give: 4.2 V
